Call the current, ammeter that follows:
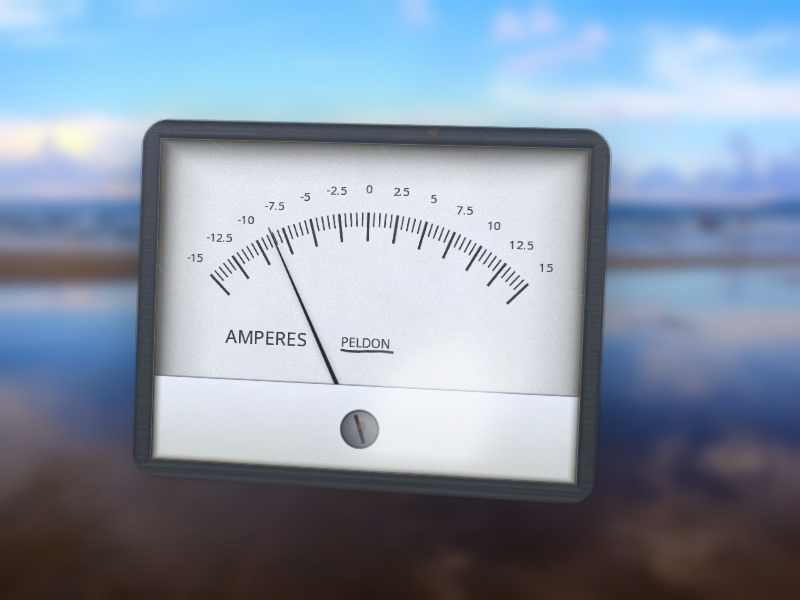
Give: -8.5 A
